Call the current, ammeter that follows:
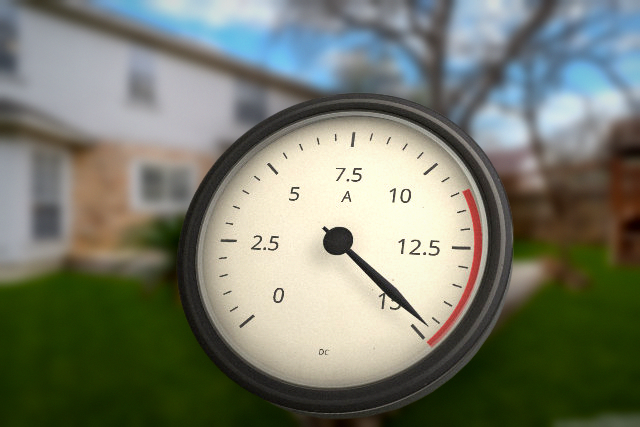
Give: 14.75 A
